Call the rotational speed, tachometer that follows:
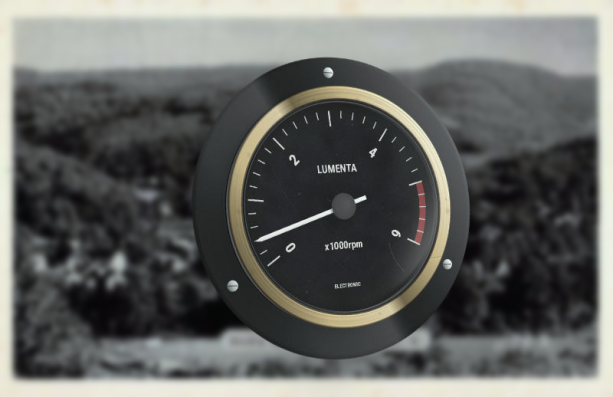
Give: 400 rpm
